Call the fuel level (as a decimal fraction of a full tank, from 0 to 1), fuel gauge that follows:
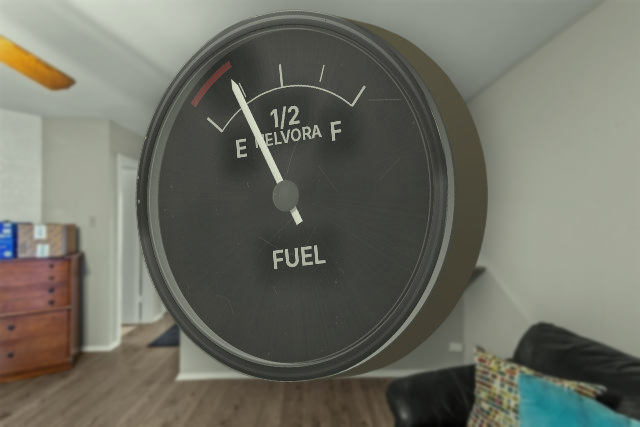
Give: 0.25
